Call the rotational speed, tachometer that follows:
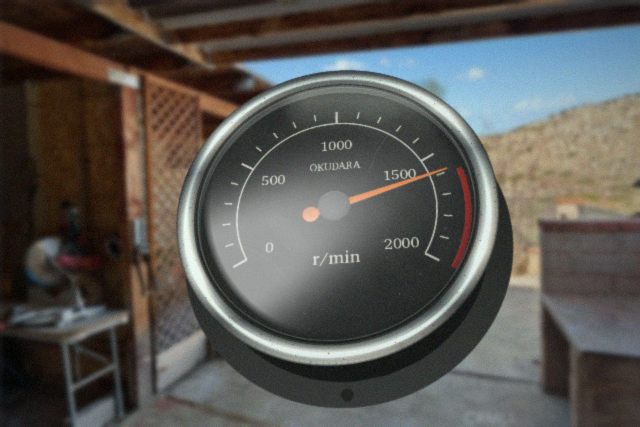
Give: 1600 rpm
